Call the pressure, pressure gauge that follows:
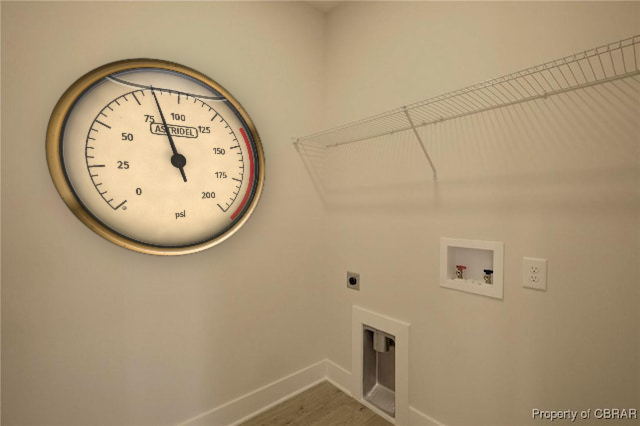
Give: 85 psi
